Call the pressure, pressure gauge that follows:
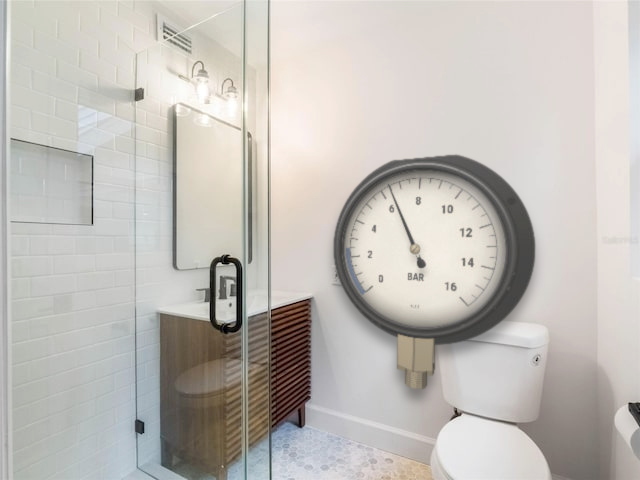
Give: 6.5 bar
